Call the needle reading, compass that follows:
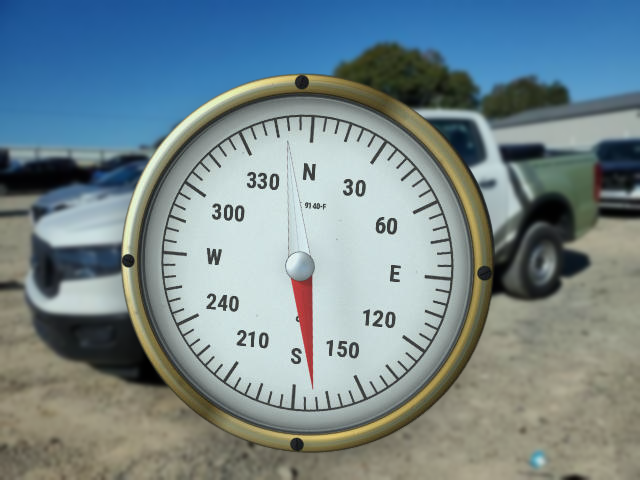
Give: 170 °
